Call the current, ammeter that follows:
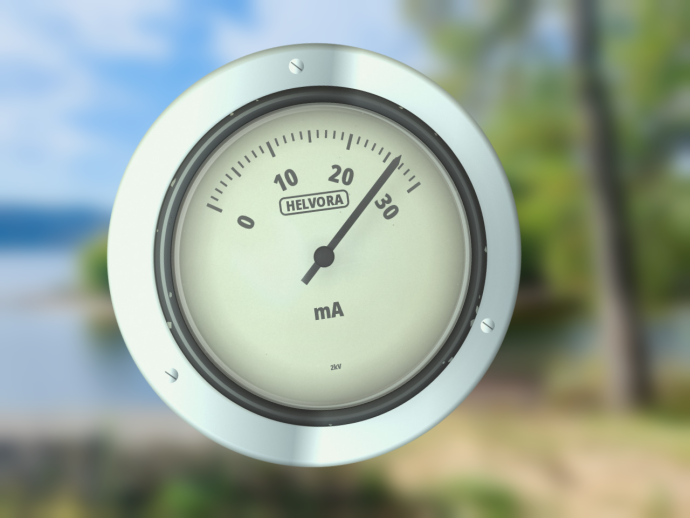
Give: 26 mA
